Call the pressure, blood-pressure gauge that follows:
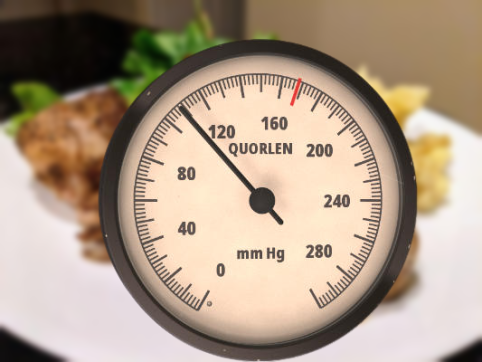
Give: 108 mmHg
